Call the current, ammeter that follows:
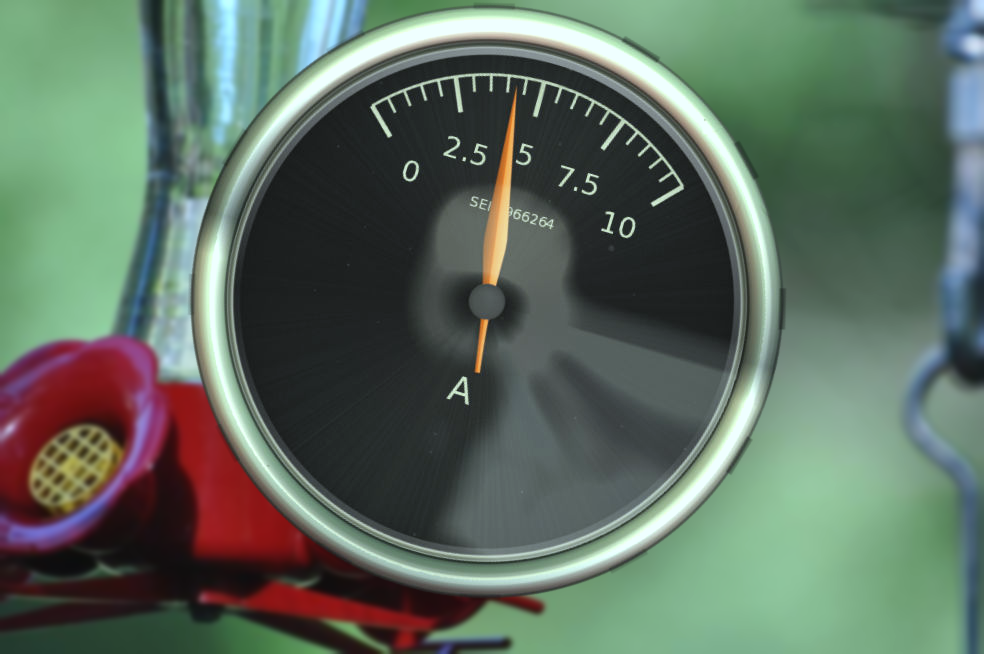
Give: 4.25 A
